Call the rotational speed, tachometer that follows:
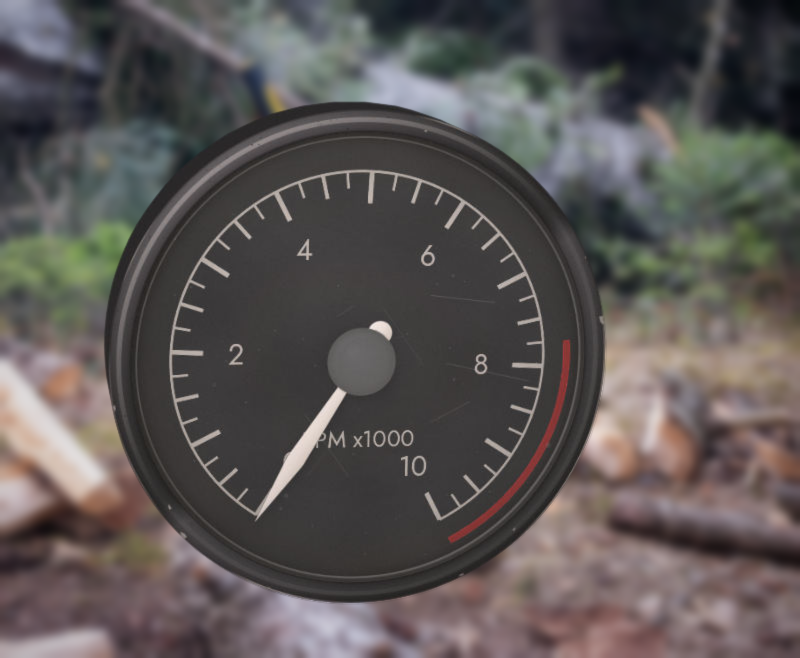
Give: 0 rpm
